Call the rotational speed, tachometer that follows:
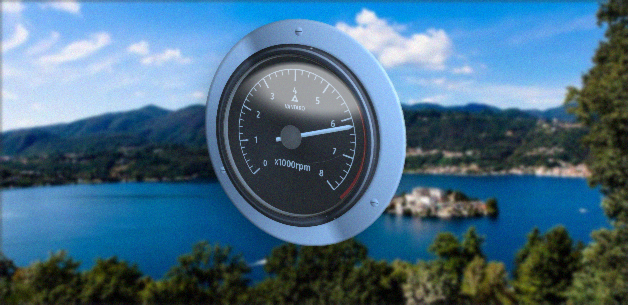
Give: 6200 rpm
